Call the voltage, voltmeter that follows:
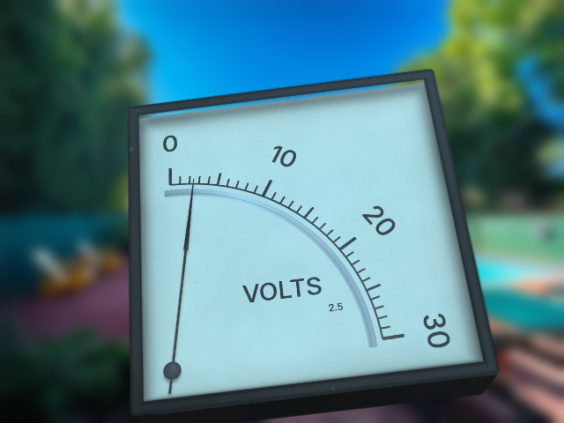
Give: 2.5 V
